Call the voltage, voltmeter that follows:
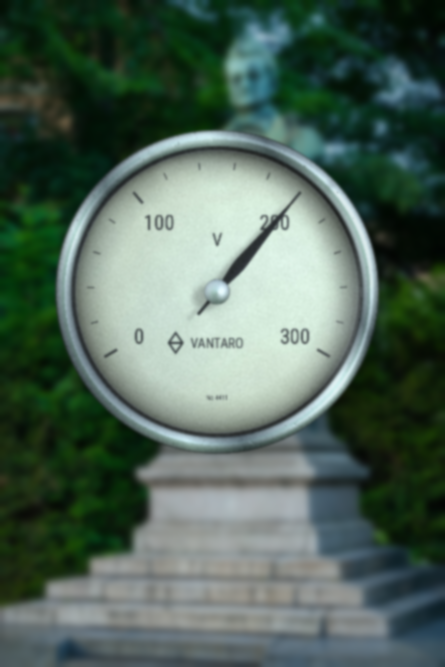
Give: 200 V
